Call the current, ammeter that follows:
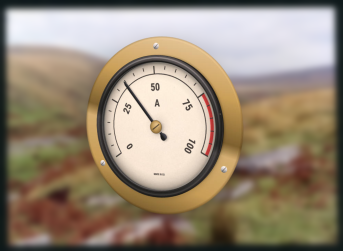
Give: 35 A
